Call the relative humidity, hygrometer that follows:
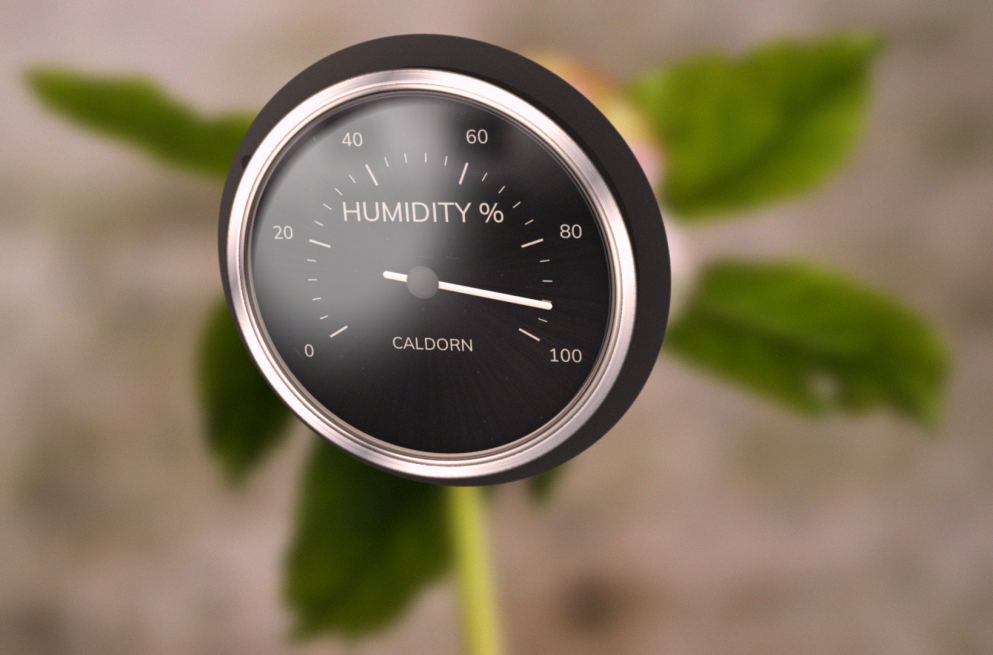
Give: 92 %
